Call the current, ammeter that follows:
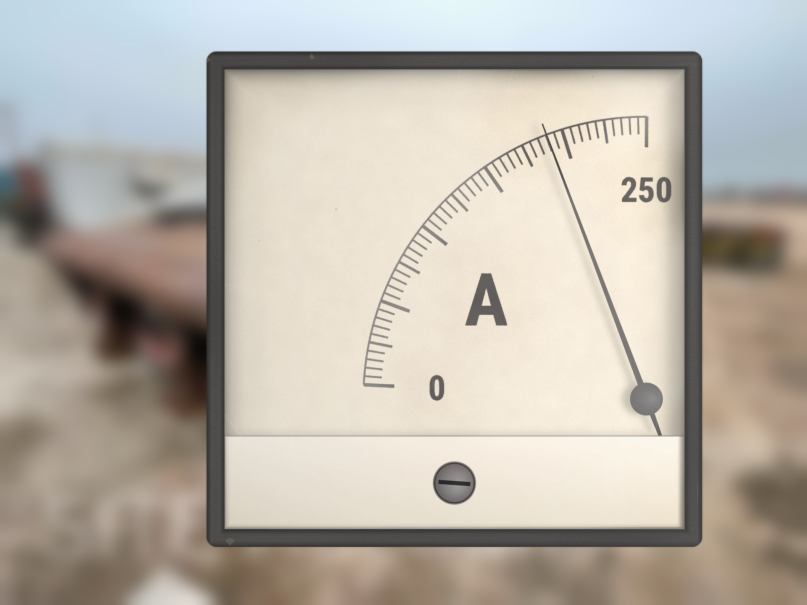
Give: 190 A
